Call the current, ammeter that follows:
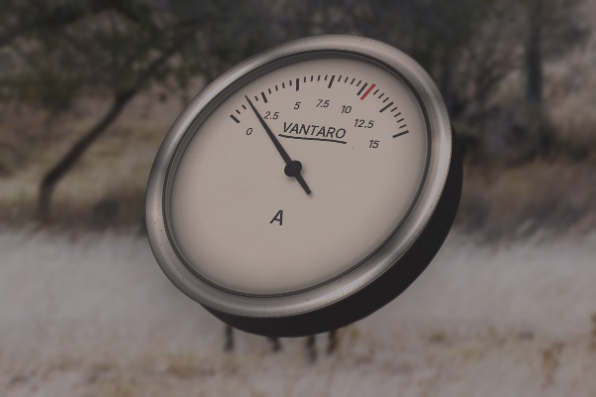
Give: 1.5 A
